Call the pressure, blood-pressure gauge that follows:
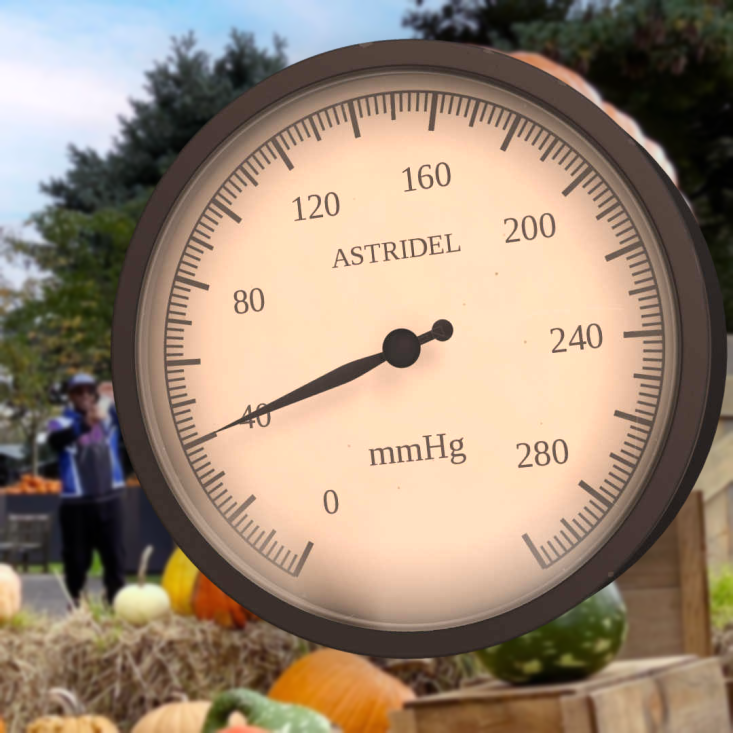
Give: 40 mmHg
